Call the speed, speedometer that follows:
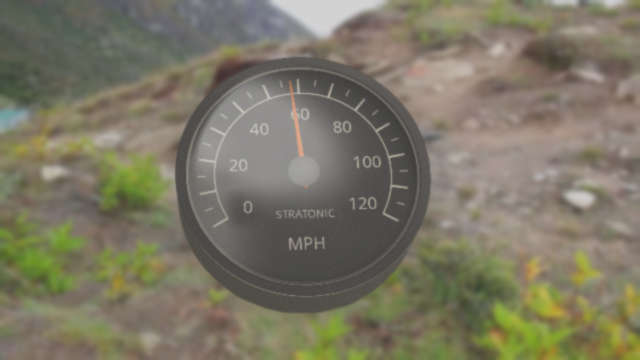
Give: 57.5 mph
